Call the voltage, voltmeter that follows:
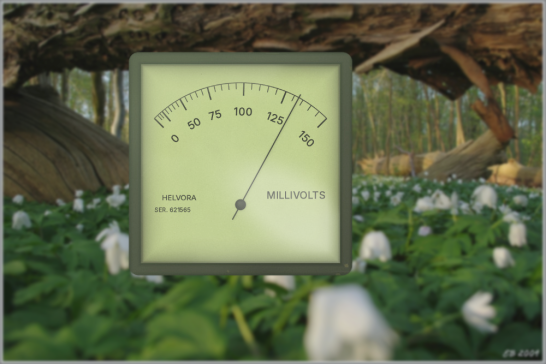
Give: 132.5 mV
